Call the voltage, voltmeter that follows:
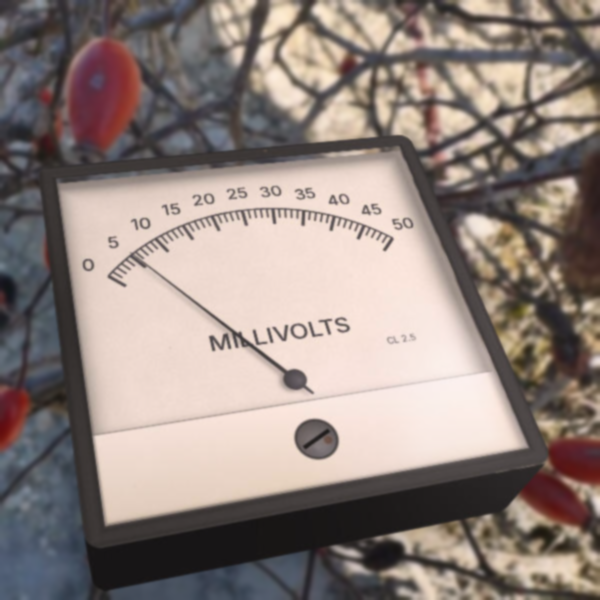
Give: 5 mV
